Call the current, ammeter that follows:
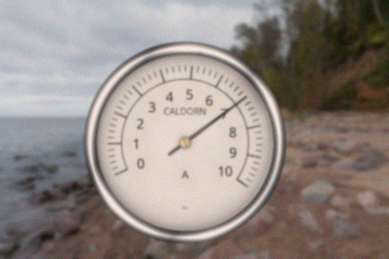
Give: 7 A
